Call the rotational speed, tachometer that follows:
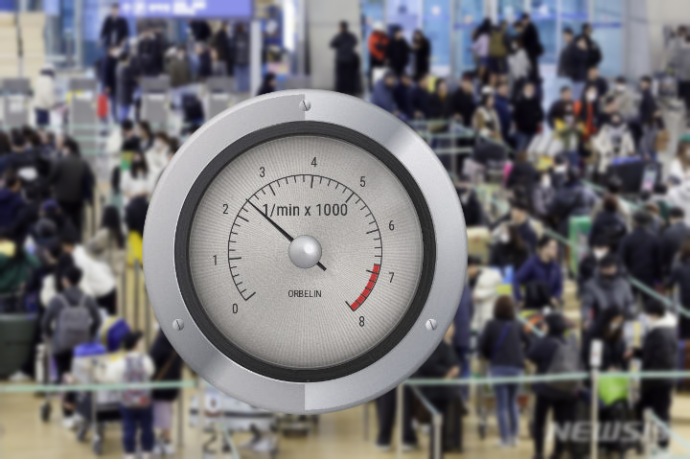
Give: 2400 rpm
